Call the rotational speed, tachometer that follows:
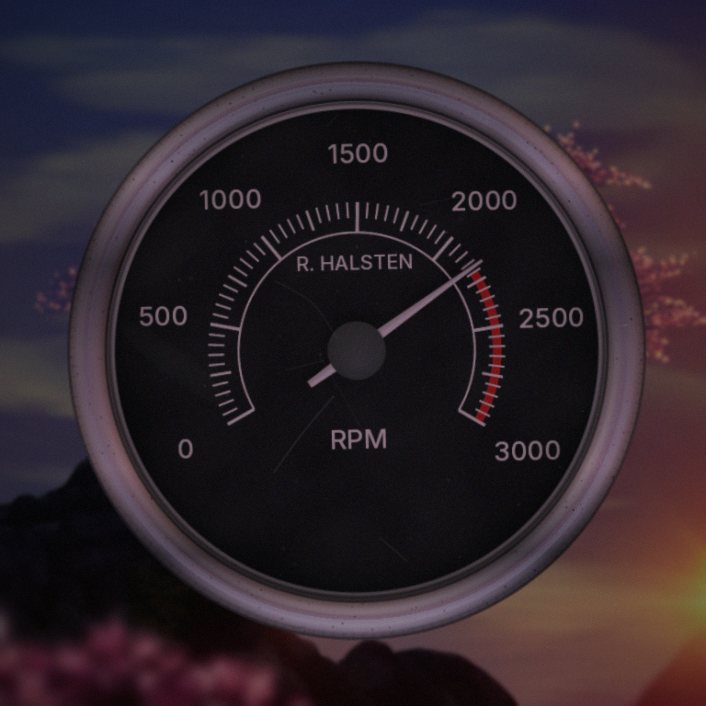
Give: 2175 rpm
